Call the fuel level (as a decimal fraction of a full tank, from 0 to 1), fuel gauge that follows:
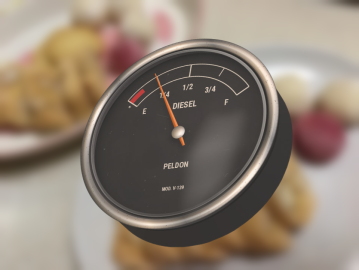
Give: 0.25
